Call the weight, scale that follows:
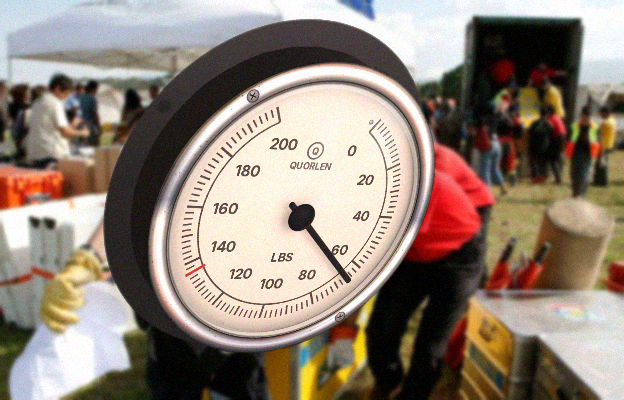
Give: 66 lb
